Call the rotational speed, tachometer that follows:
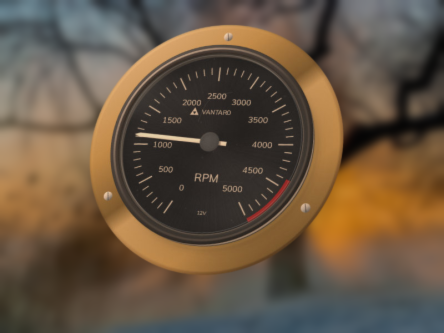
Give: 1100 rpm
